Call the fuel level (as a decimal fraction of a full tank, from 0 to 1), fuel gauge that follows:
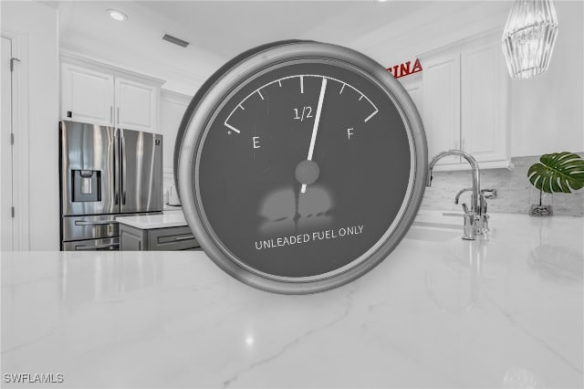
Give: 0.625
